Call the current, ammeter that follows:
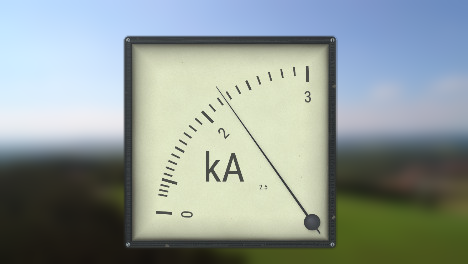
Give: 2.25 kA
